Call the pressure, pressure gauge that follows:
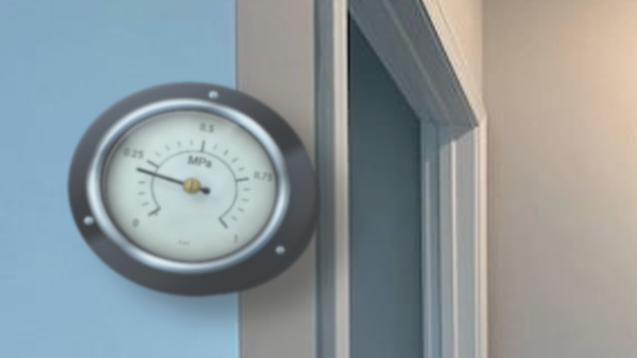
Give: 0.2 MPa
